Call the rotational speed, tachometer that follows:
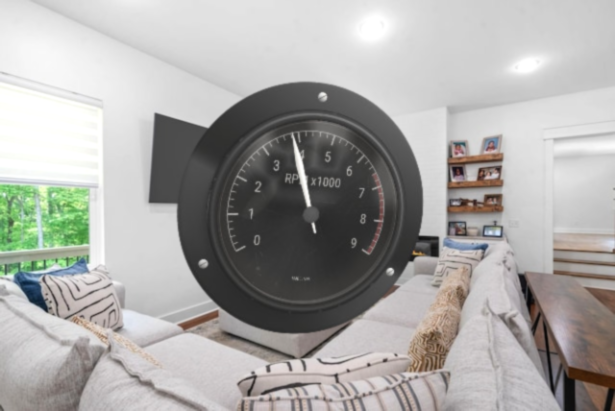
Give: 3800 rpm
